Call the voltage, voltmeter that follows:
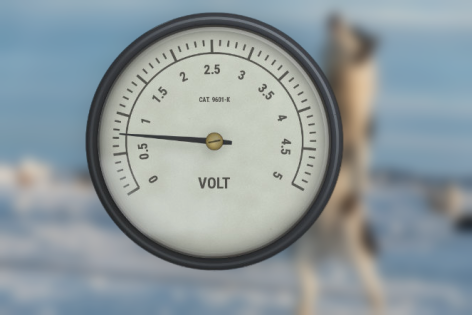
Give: 0.75 V
